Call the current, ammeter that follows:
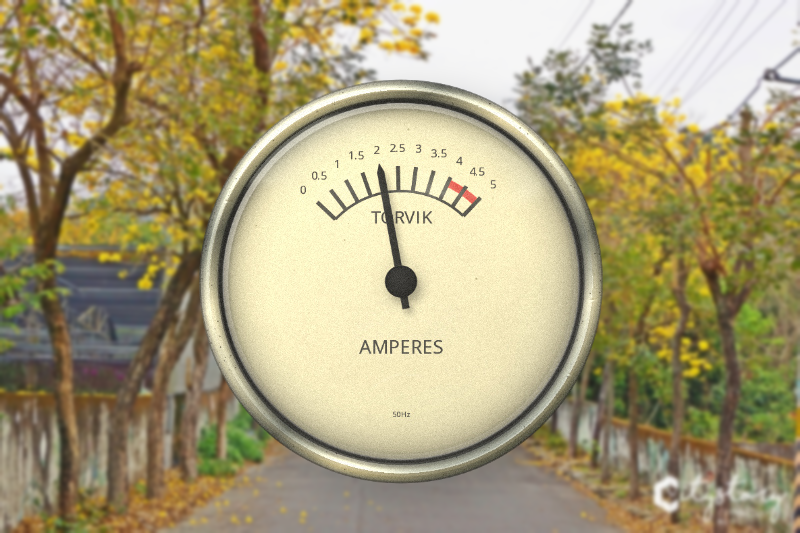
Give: 2 A
